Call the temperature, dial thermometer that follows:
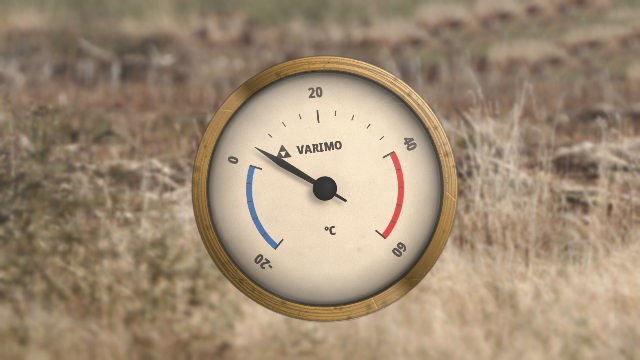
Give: 4 °C
